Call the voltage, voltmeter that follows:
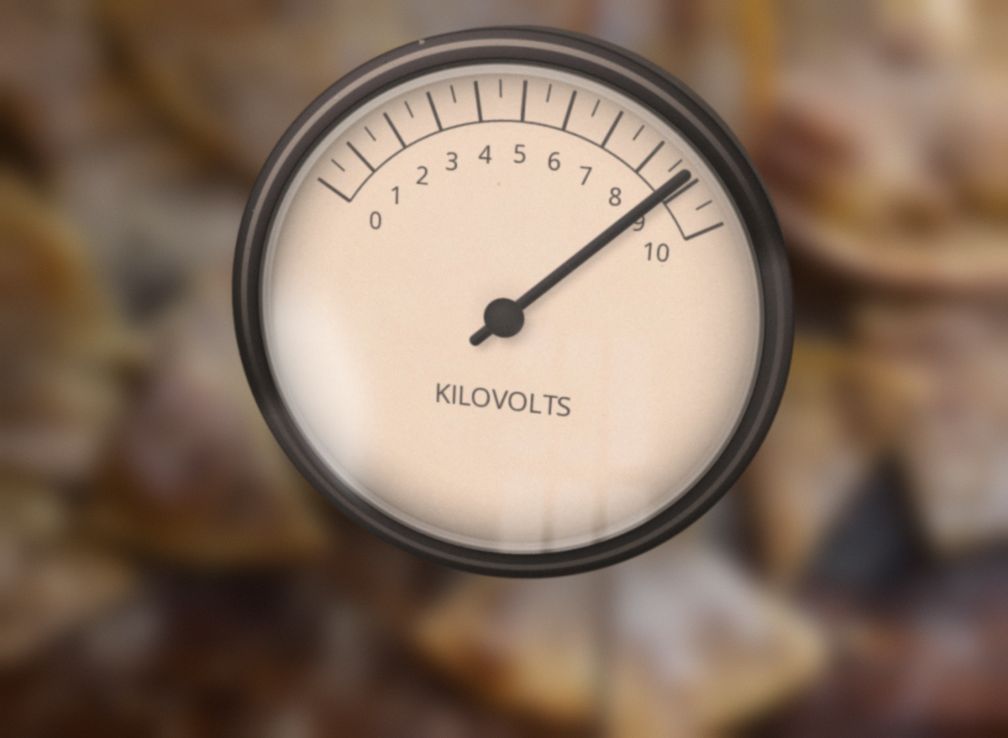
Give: 8.75 kV
